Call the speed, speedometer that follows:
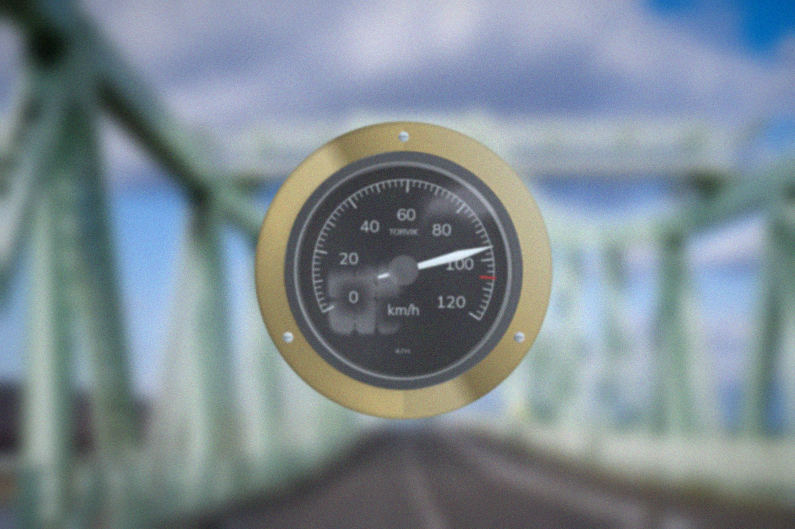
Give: 96 km/h
